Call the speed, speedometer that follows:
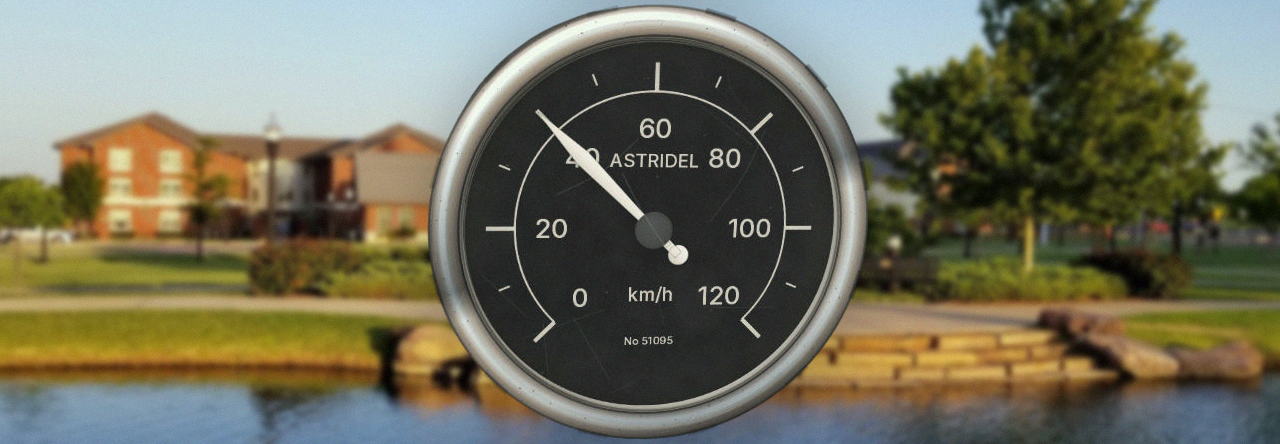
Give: 40 km/h
